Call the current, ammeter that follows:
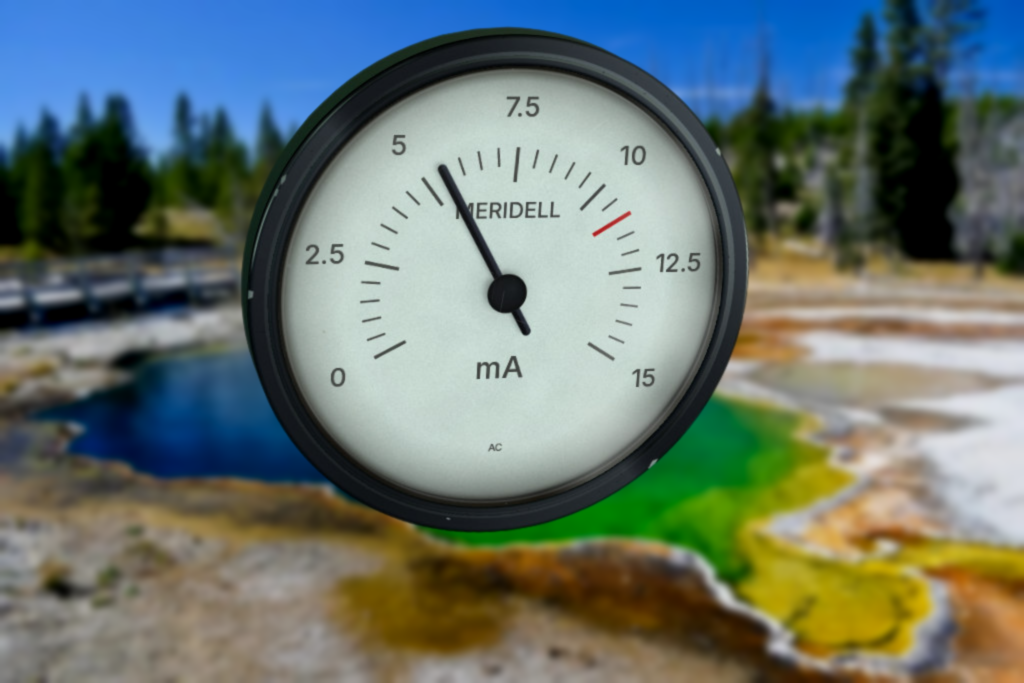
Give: 5.5 mA
